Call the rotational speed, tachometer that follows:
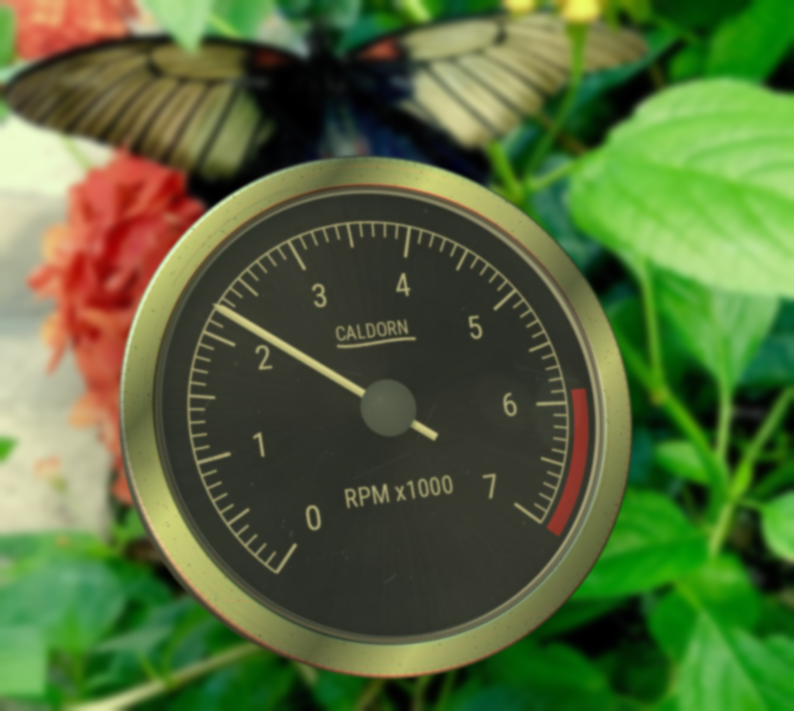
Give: 2200 rpm
